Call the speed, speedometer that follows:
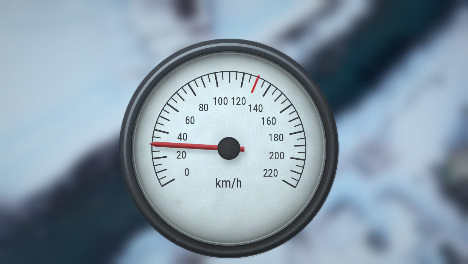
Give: 30 km/h
